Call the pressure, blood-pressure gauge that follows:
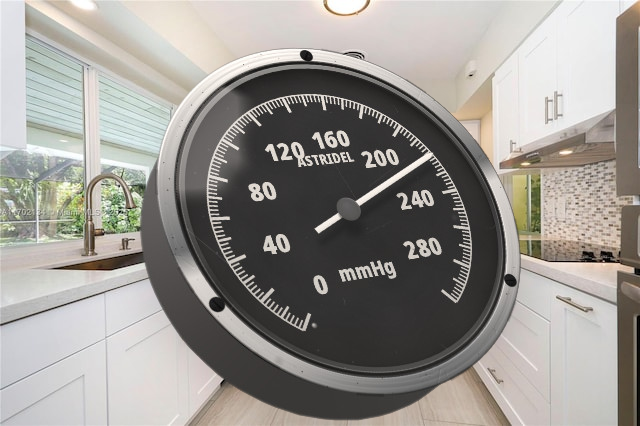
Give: 220 mmHg
